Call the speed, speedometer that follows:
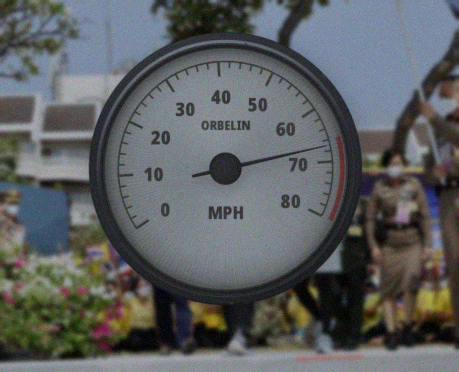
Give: 67 mph
